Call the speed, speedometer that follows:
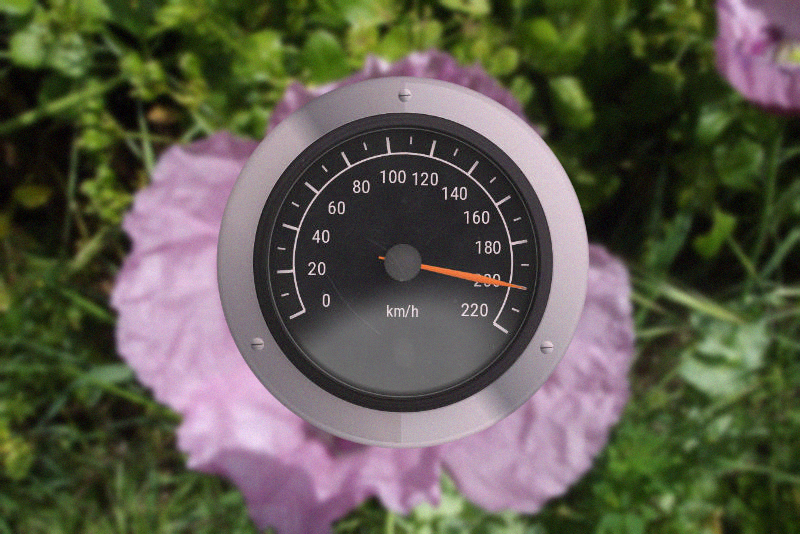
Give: 200 km/h
